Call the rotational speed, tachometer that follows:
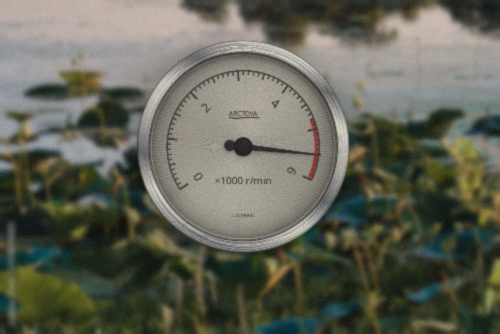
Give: 5500 rpm
